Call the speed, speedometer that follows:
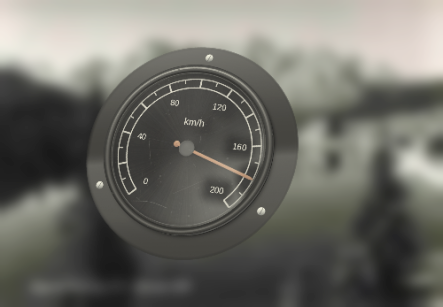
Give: 180 km/h
